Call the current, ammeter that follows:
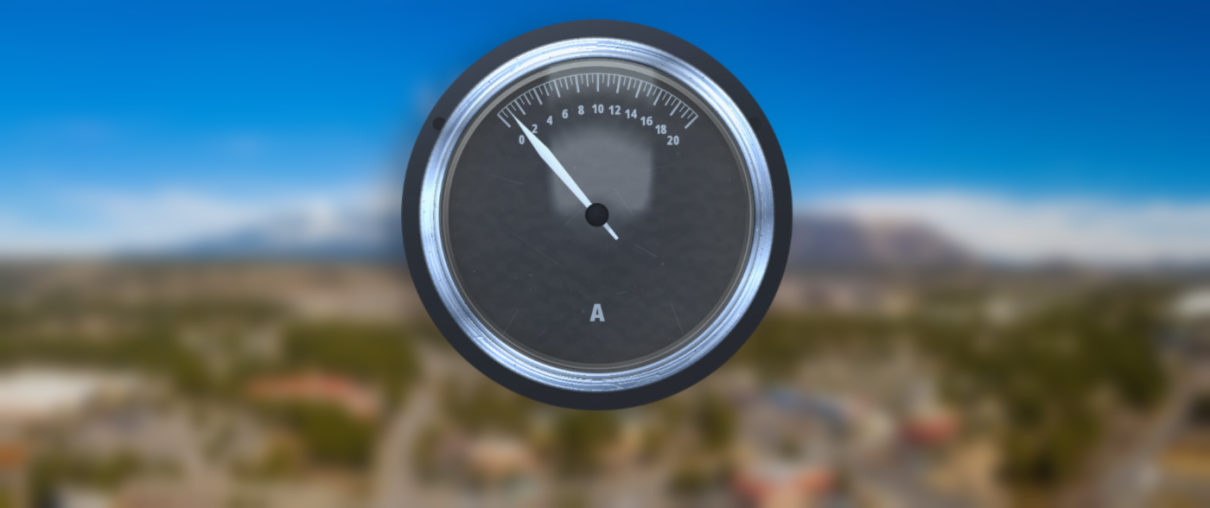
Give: 1 A
